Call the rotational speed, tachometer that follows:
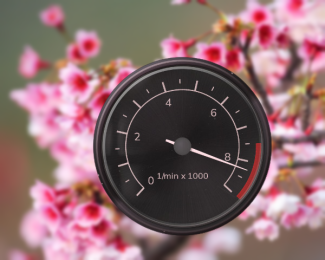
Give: 8250 rpm
